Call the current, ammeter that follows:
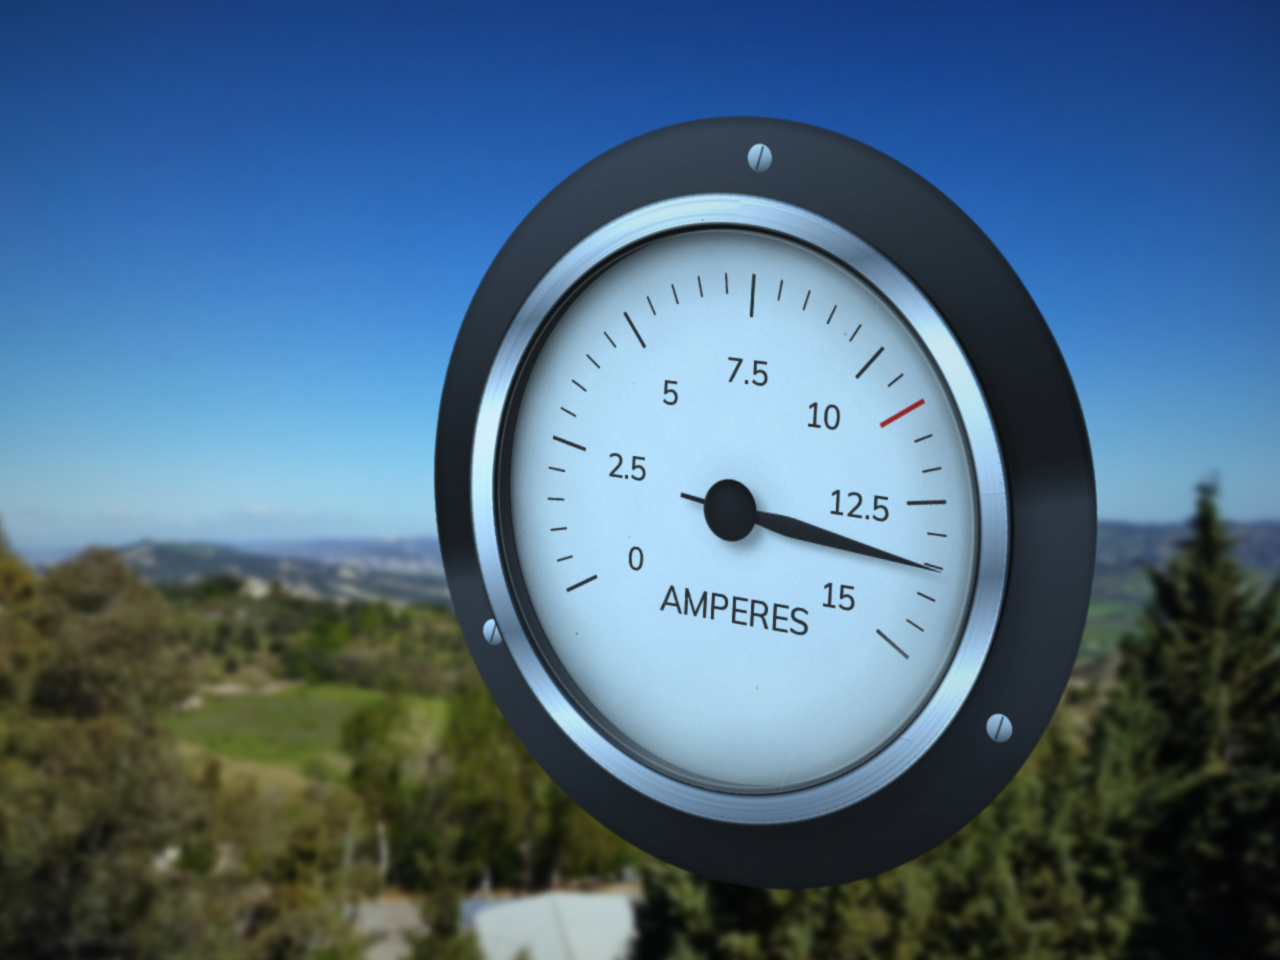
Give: 13.5 A
